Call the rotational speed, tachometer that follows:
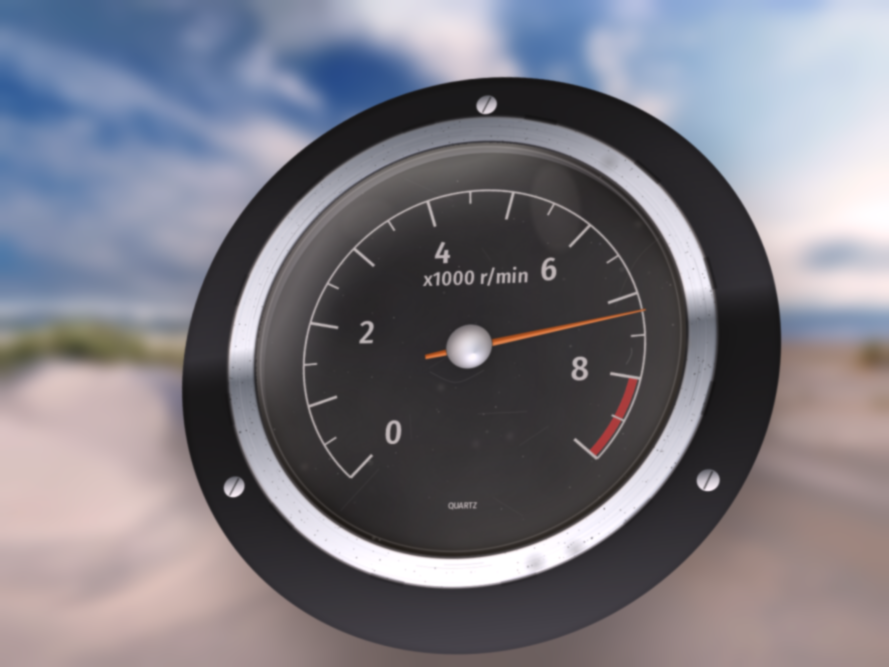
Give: 7250 rpm
